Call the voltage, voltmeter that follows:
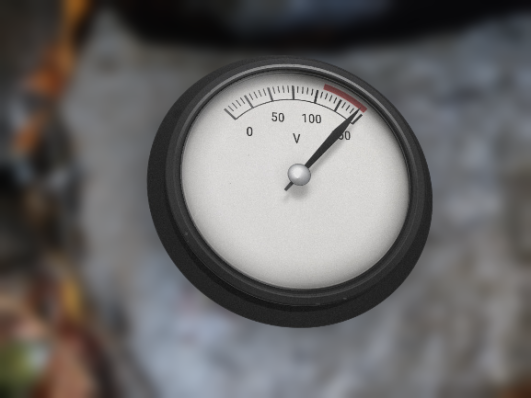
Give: 145 V
